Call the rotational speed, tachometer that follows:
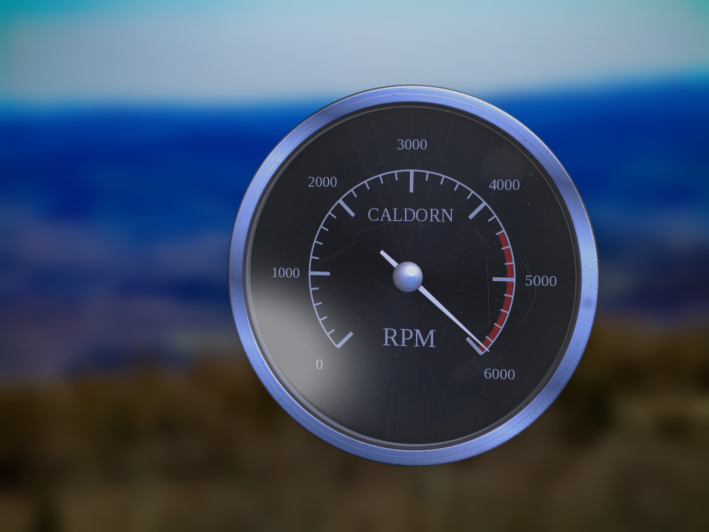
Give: 5900 rpm
